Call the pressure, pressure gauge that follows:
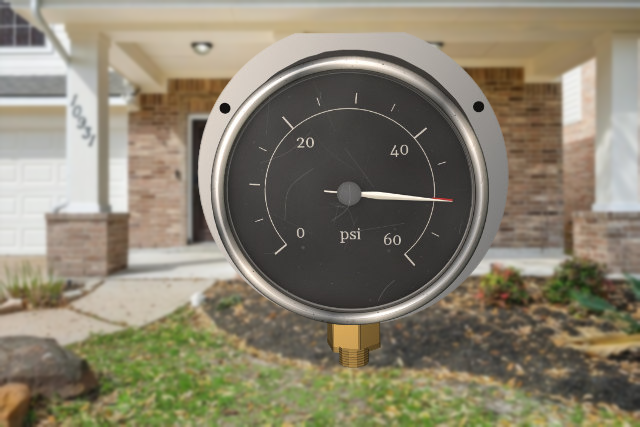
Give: 50 psi
